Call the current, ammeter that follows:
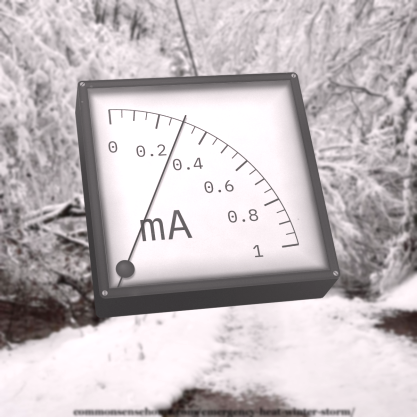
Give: 0.3 mA
